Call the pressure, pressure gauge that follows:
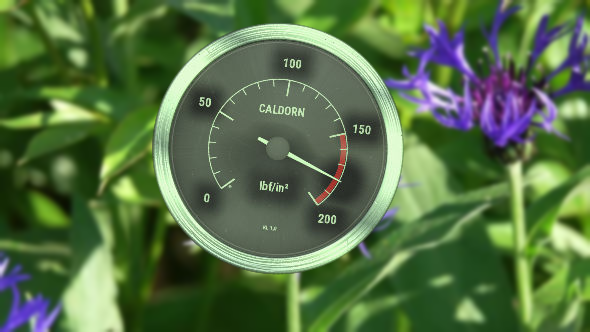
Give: 180 psi
